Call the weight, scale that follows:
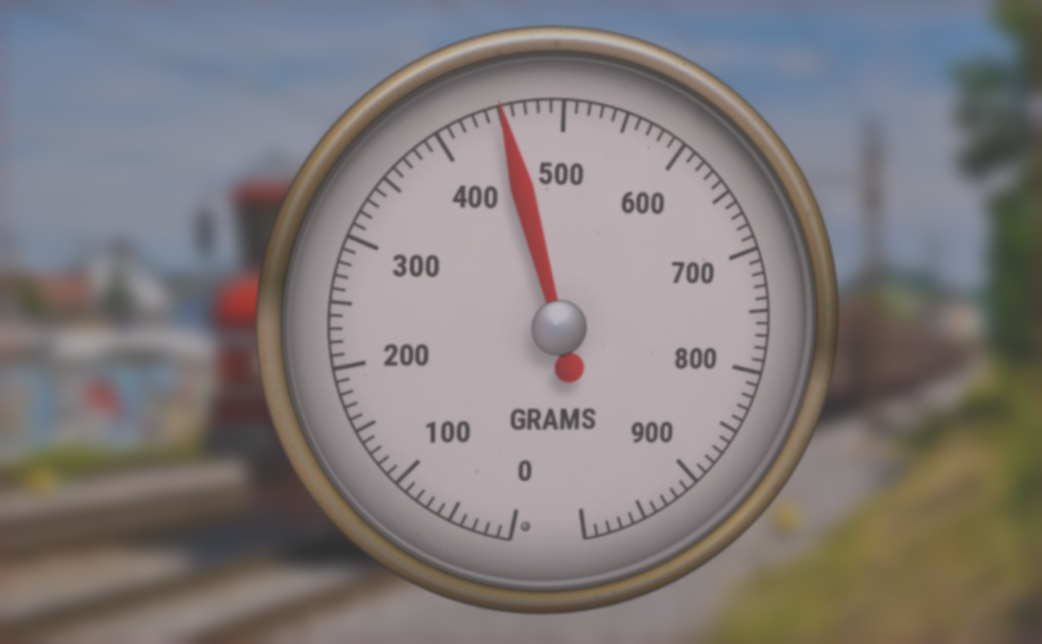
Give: 450 g
